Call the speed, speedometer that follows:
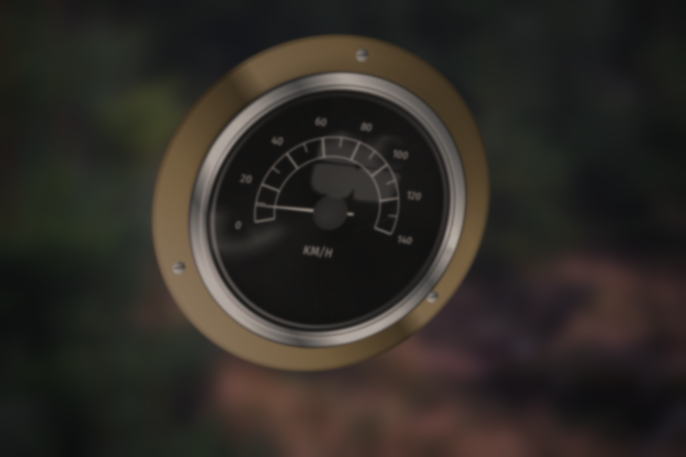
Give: 10 km/h
